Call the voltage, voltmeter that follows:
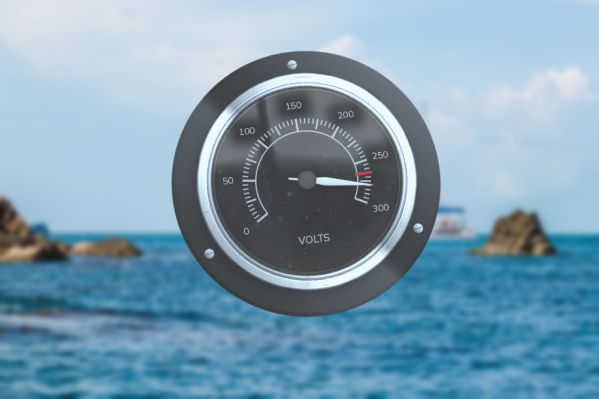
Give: 280 V
